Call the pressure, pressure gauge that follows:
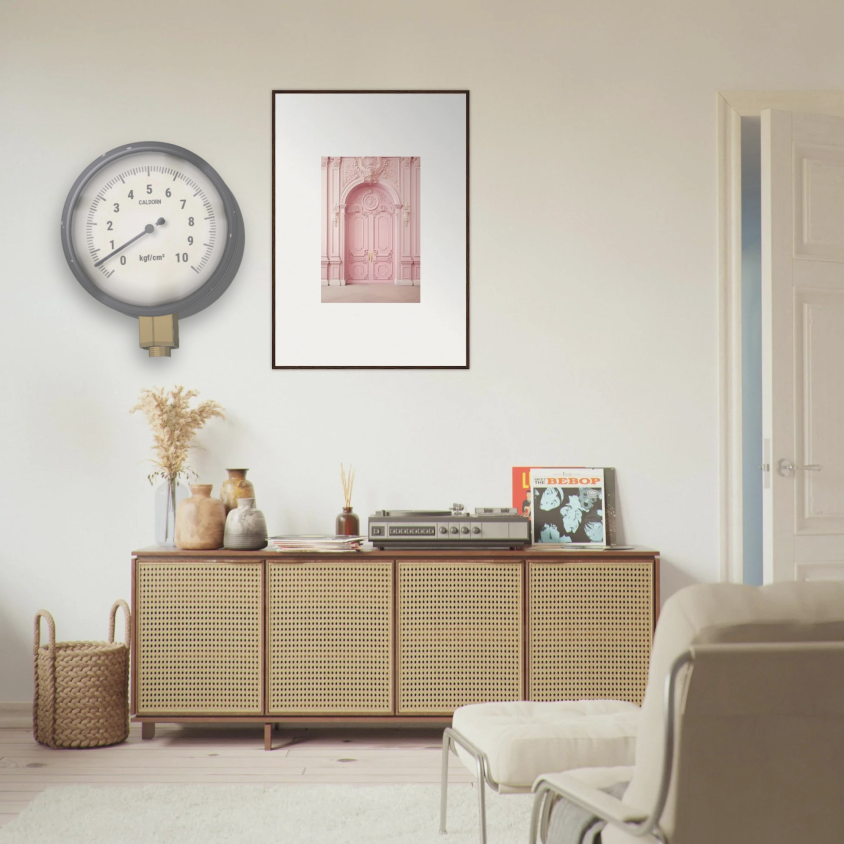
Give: 0.5 kg/cm²
